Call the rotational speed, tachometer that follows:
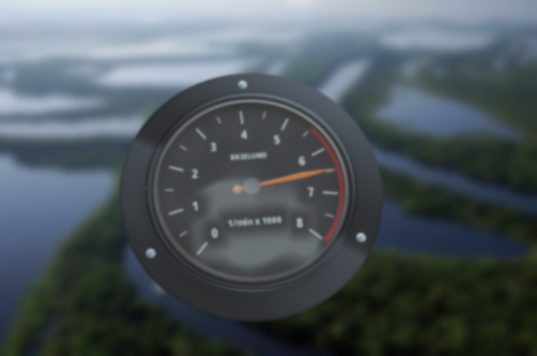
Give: 6500 rpm
